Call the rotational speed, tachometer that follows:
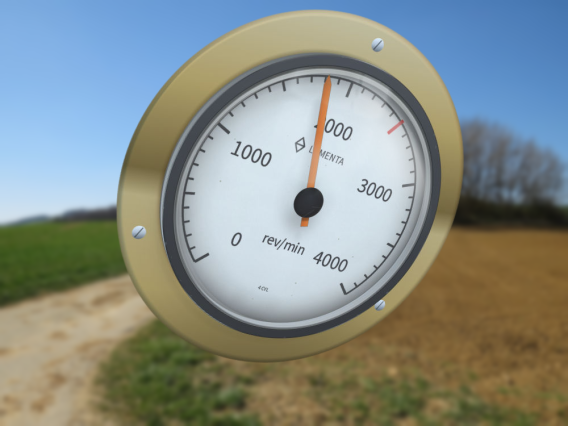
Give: 1800 rpm
